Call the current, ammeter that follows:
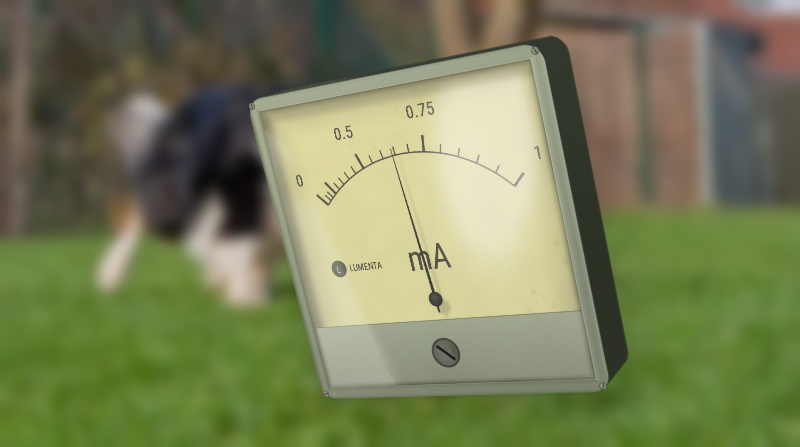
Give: 0.65 mA
